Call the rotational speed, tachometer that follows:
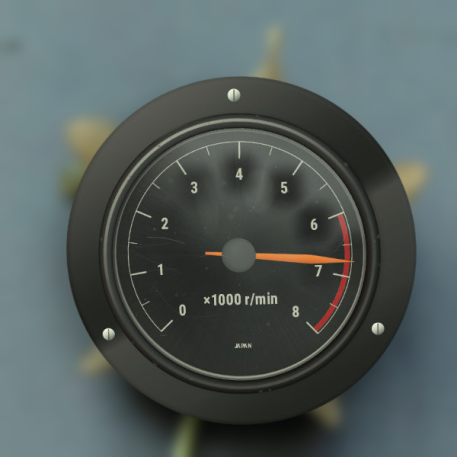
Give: 6750 rpm
